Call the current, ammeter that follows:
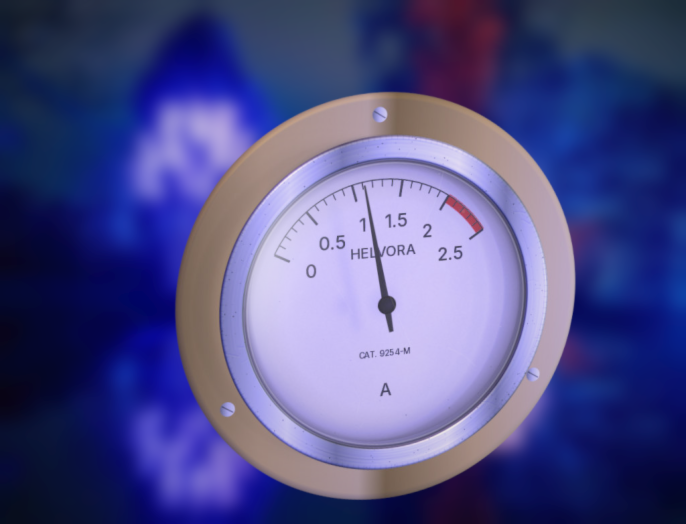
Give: 1.1 A
